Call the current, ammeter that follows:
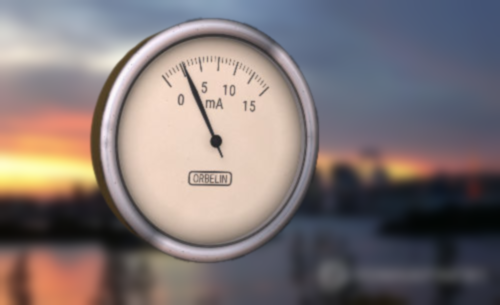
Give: 2.5 mA
